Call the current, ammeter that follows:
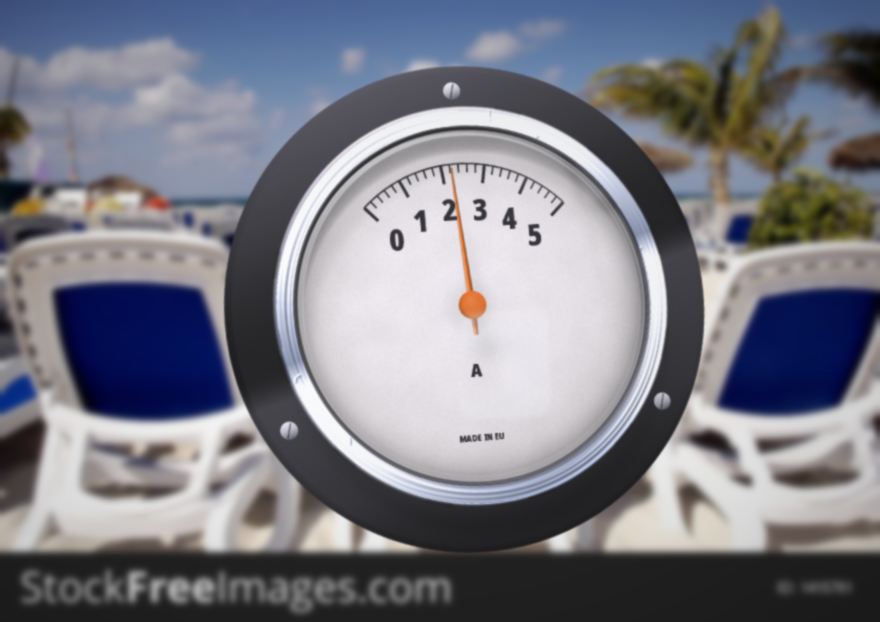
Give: 2.2 A
